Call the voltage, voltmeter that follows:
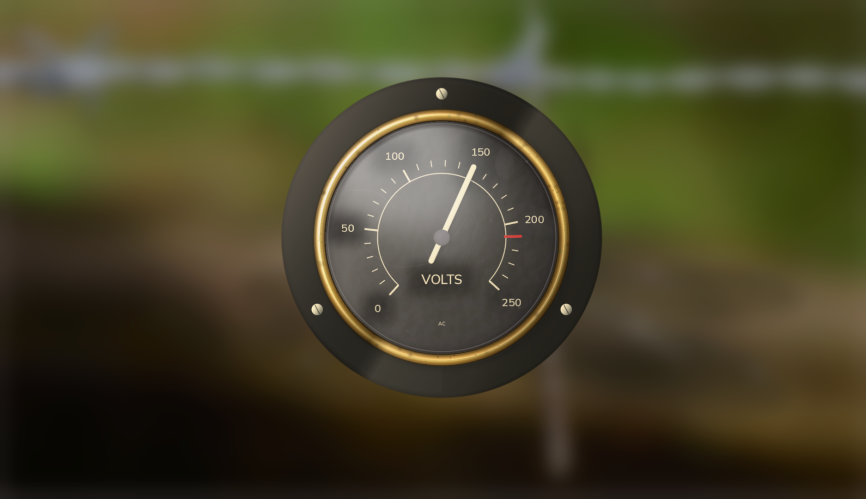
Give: 150 V
